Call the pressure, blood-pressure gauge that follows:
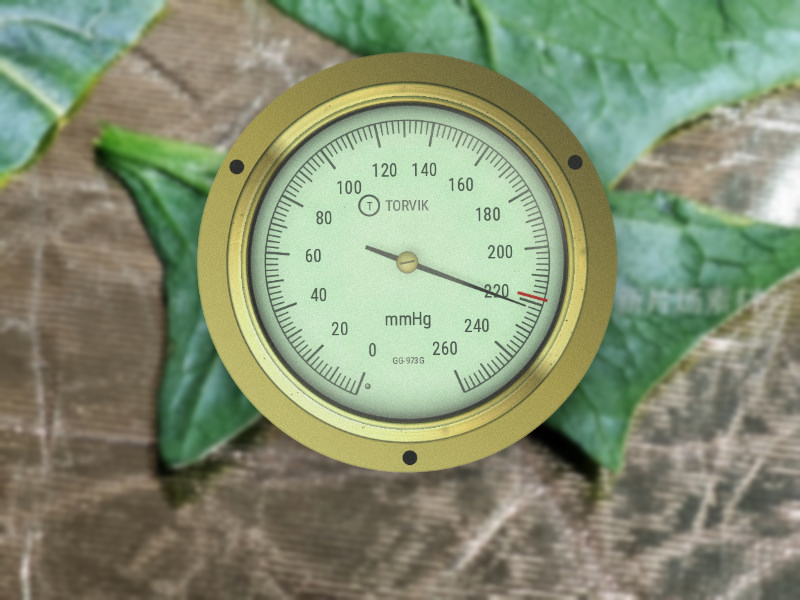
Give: 222 mmHg
